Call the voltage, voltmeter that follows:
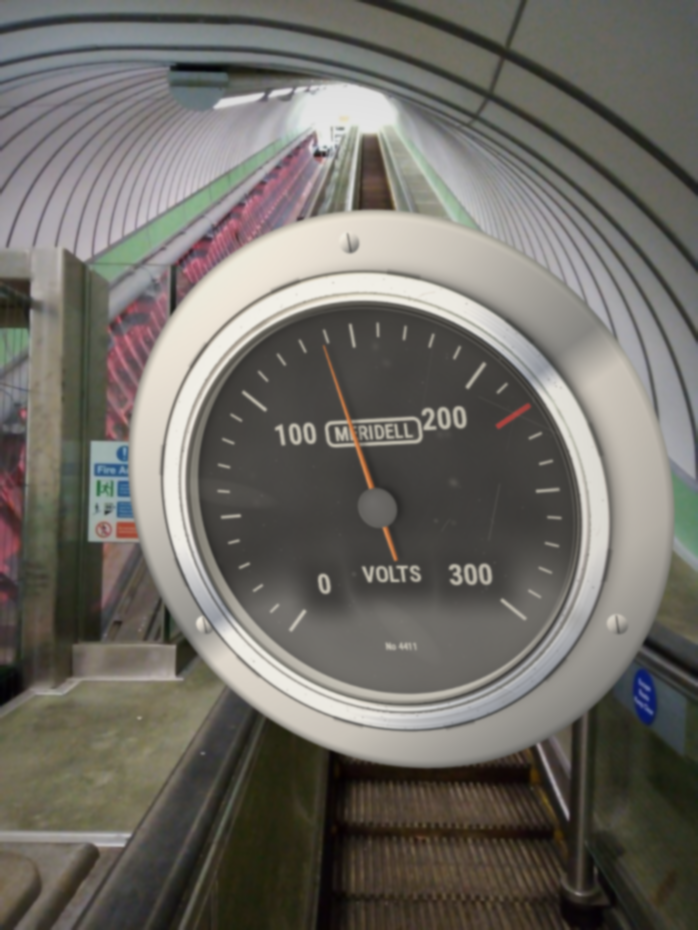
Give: 140 V
